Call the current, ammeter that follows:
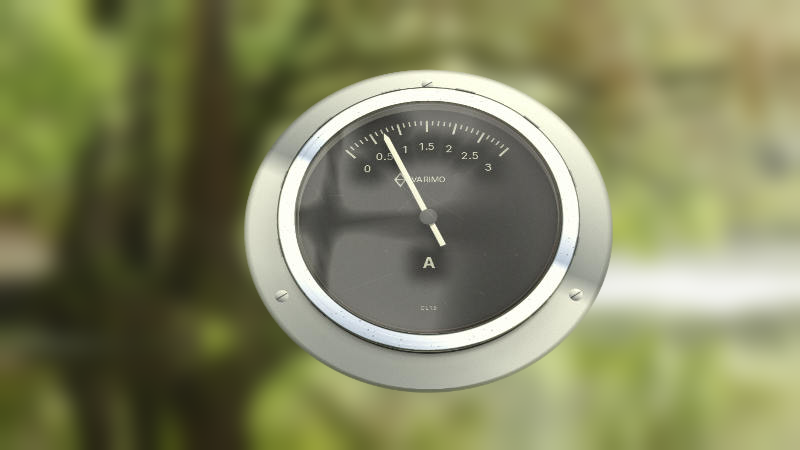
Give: 0.7 A
